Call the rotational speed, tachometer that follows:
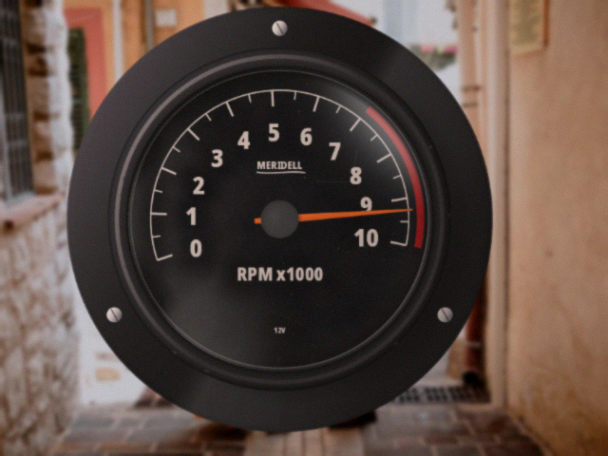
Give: 9250 rpm
